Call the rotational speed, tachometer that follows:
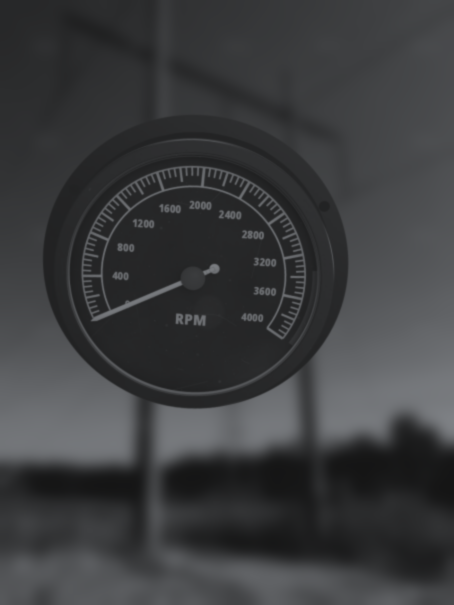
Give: 0 rpm
